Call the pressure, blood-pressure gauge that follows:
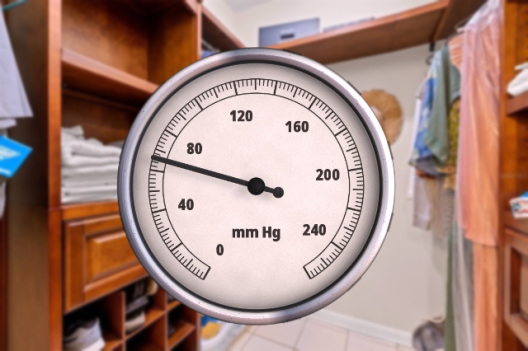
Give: 66 mmHg
